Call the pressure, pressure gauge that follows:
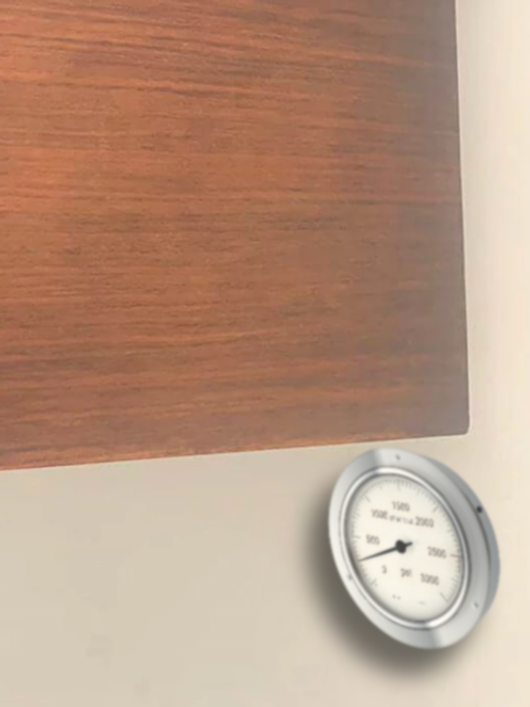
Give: 250 psi
